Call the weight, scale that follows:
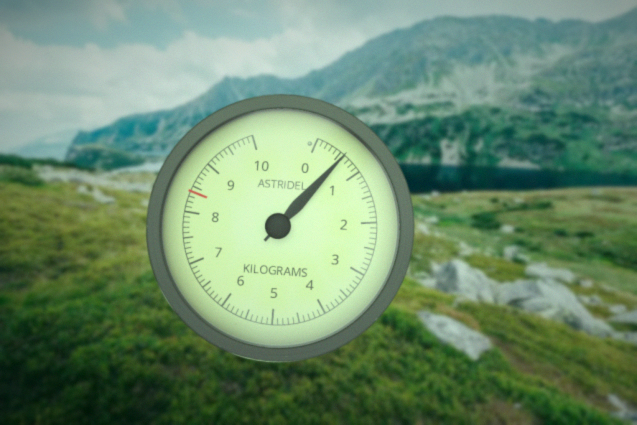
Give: 0.6 kg
